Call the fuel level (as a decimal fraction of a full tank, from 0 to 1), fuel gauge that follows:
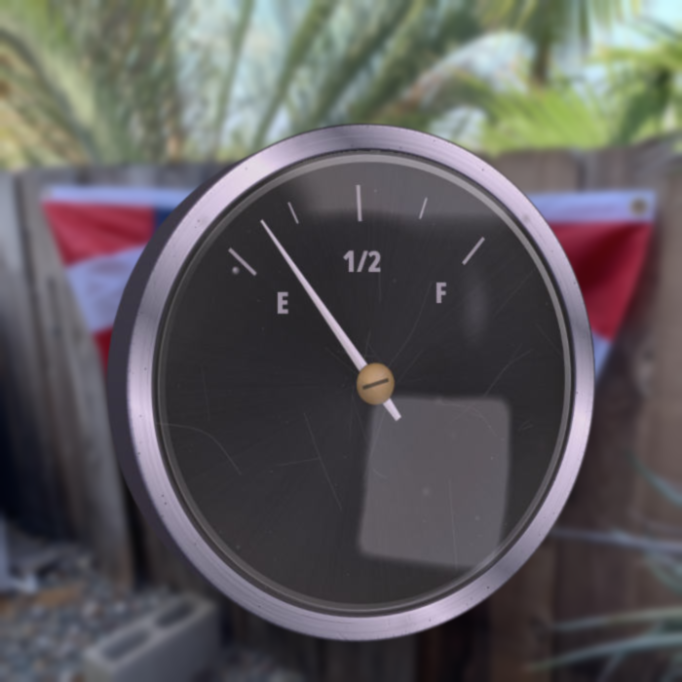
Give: 0.125
